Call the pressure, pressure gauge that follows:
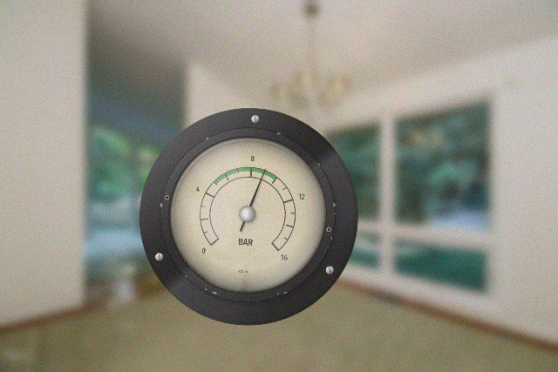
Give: 9 bar
